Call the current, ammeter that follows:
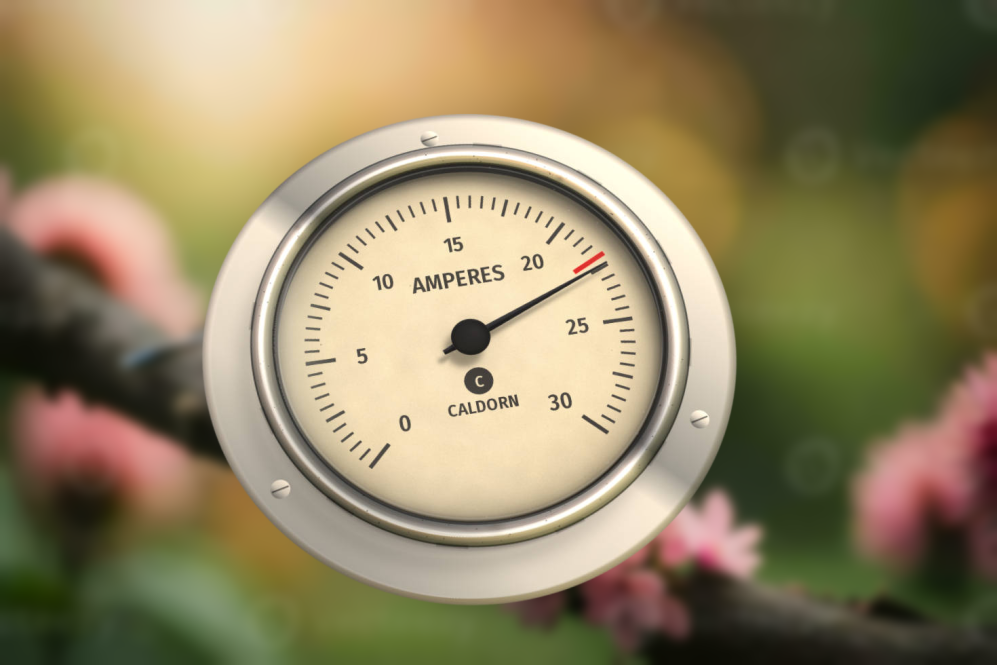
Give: 22.5 A
